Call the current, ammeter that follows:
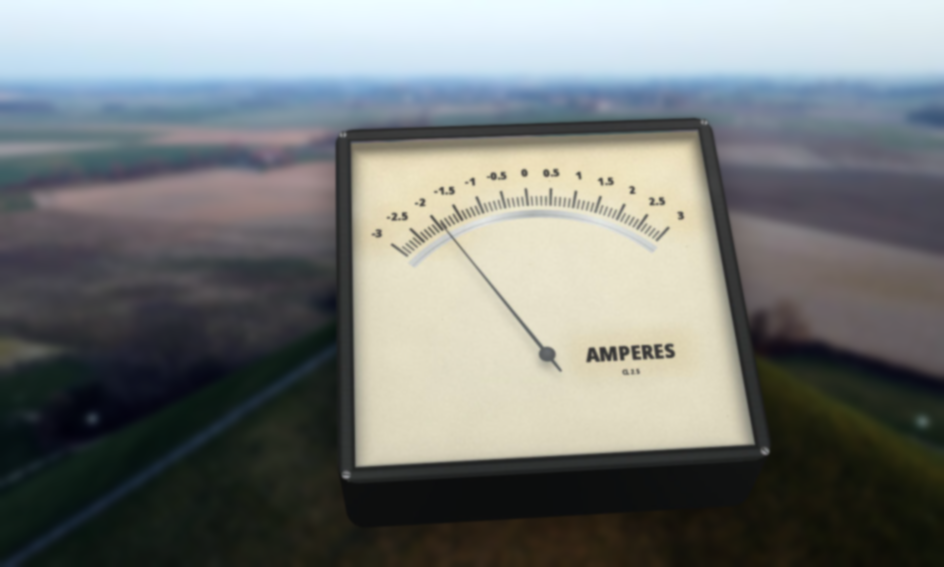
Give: -2 A
